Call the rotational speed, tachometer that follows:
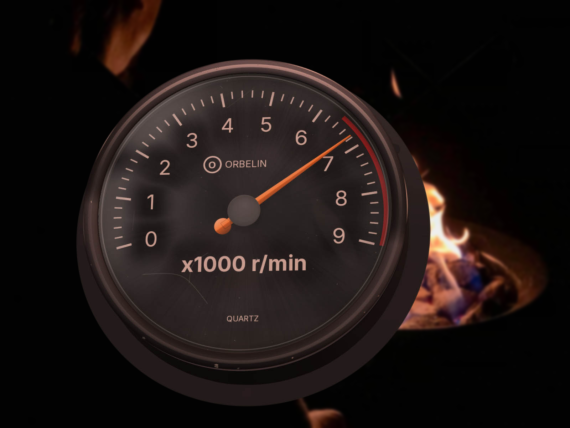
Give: 6800 rpm
